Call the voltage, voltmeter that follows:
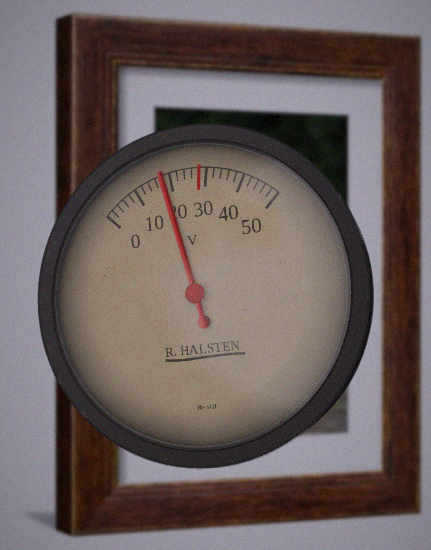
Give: 18 V
